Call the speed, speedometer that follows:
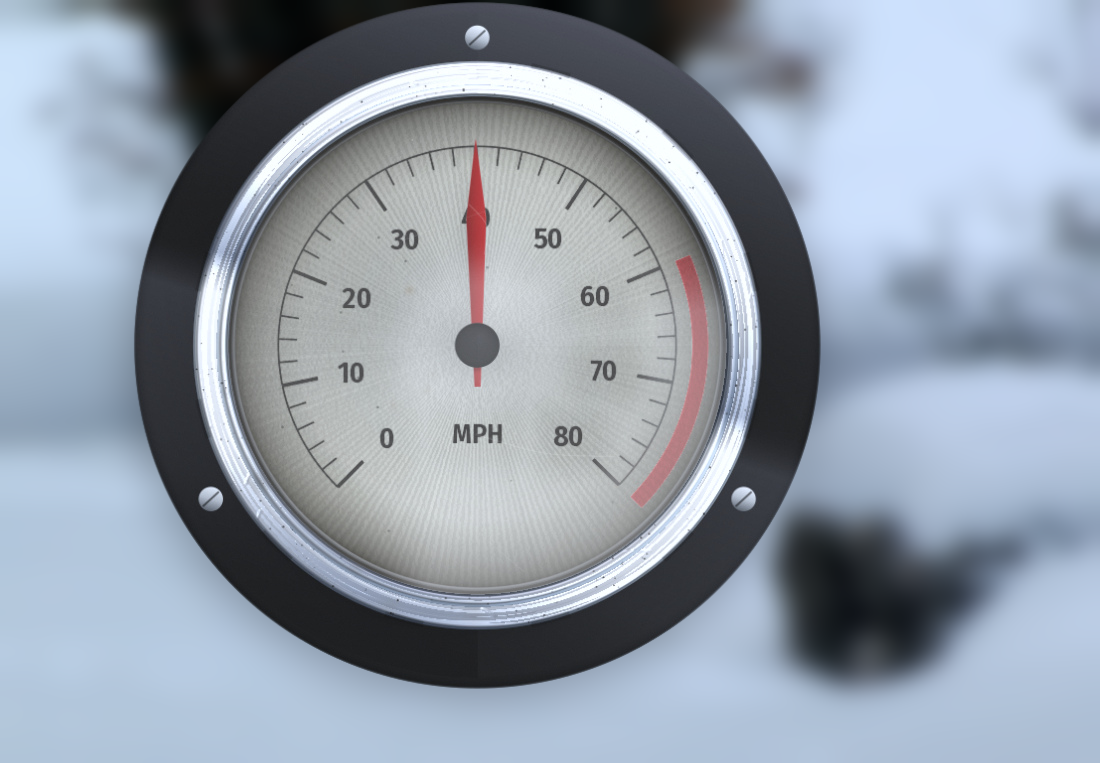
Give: 40 mph
